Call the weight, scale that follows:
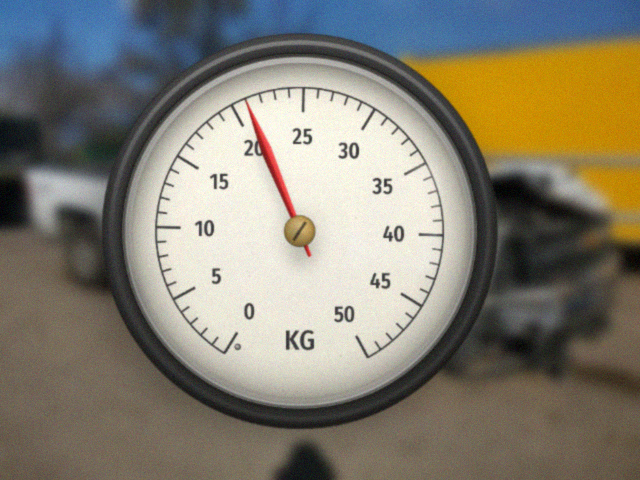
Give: 21 kg
